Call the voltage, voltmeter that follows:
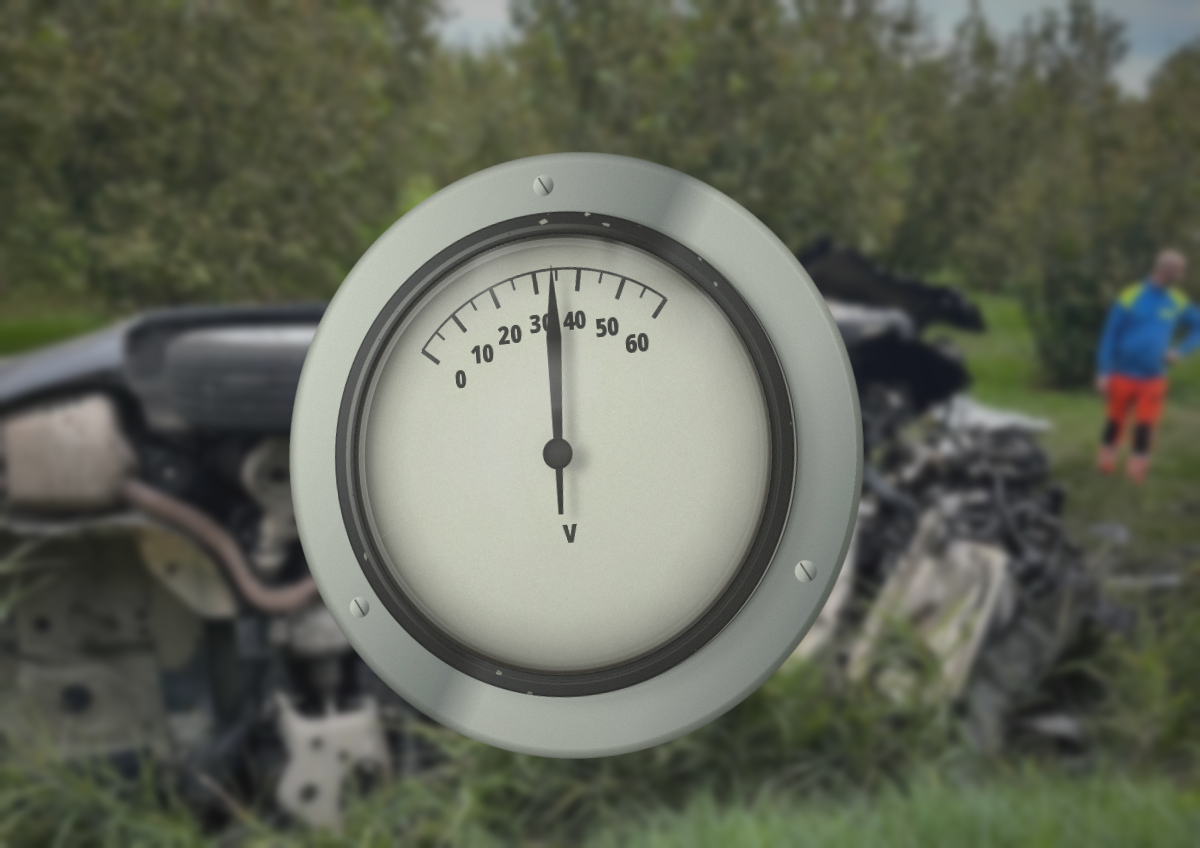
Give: 35 V
